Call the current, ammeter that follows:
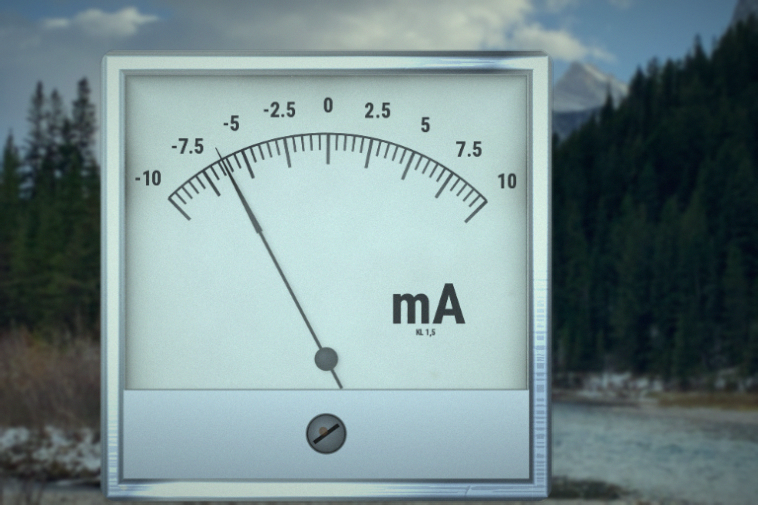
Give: -6.25 mA
